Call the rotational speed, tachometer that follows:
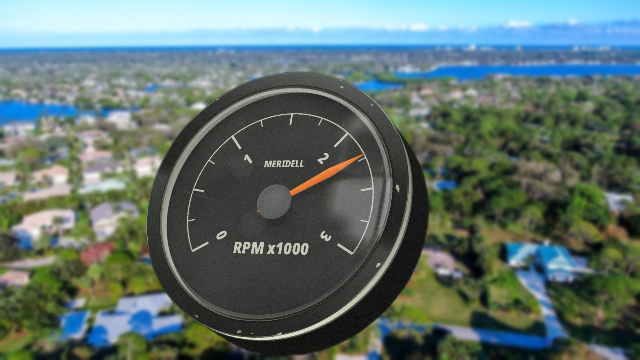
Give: 2250 rpm
